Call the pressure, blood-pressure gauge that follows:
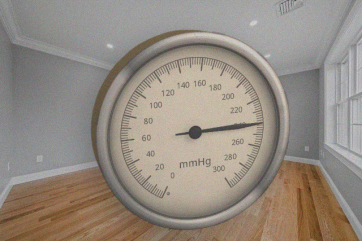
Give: 240 mmHg
